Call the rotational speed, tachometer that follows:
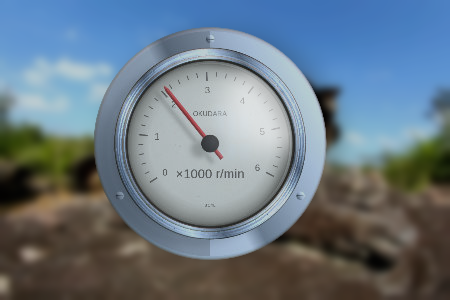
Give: 2100 rpm
